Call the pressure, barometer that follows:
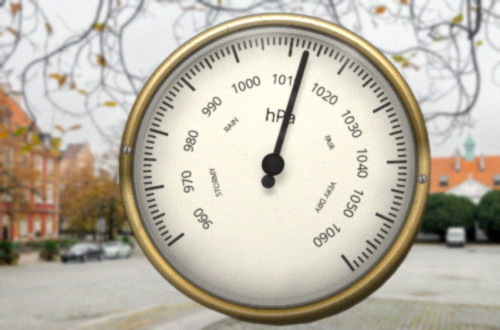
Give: 1013 hPa
